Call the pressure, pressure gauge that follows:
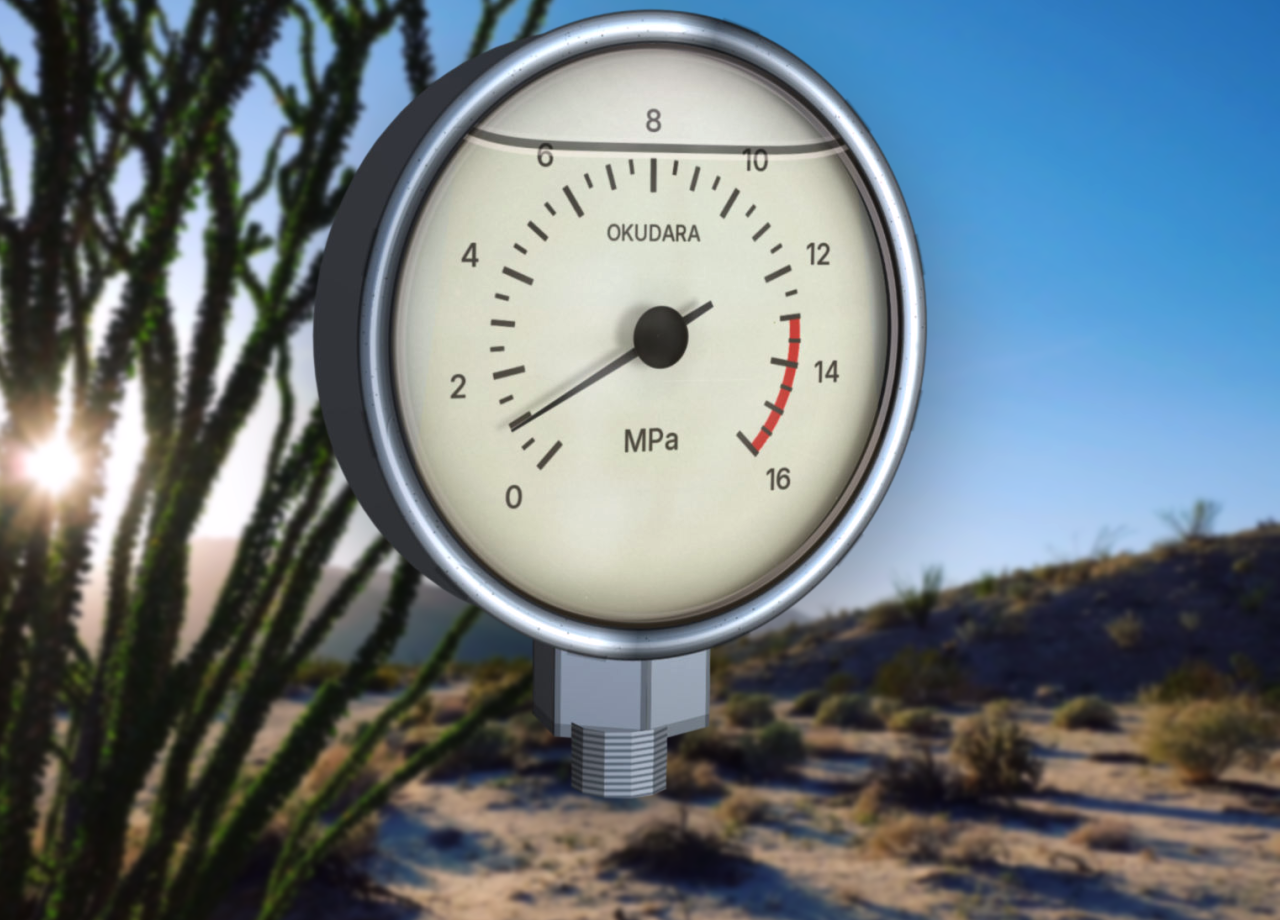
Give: 1 MPa
